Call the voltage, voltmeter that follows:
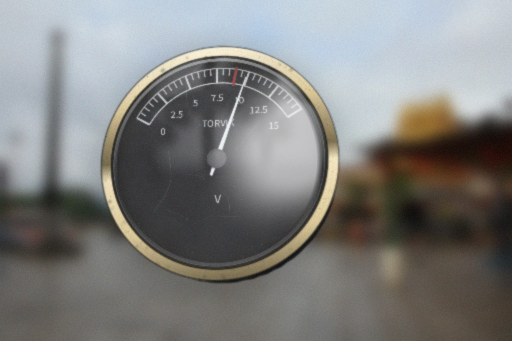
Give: 10 V
